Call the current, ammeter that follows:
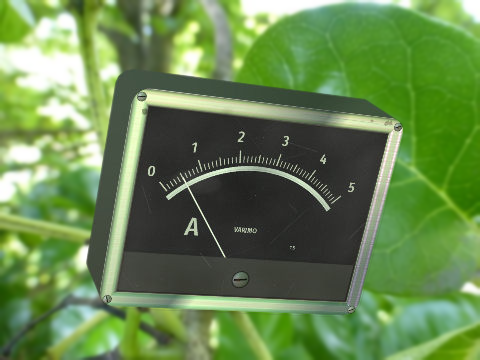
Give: 0.5 A
